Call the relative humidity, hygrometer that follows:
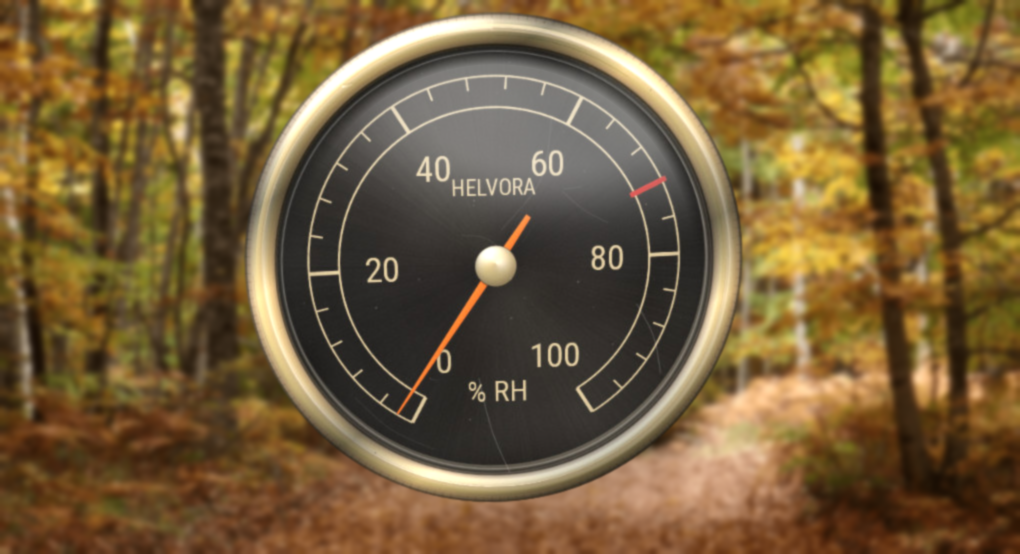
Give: 2 %
